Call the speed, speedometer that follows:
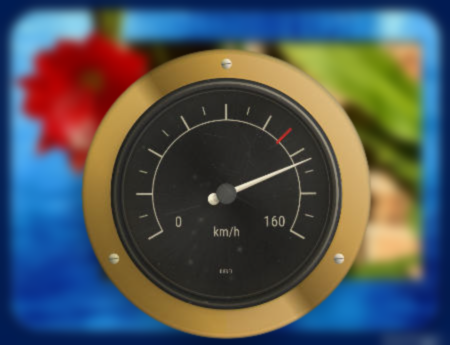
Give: 125 km/h
